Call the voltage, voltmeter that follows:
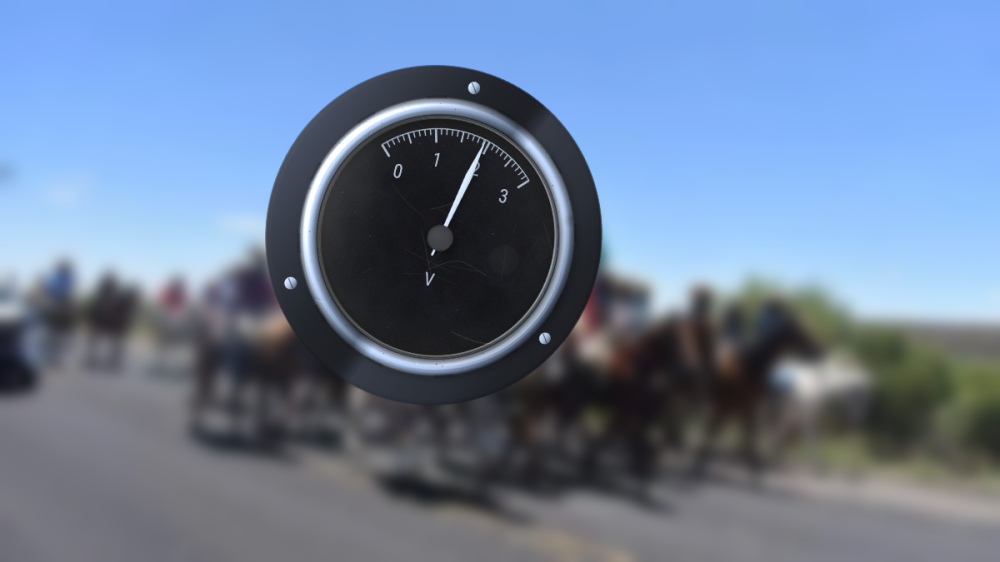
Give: 1.9 V
